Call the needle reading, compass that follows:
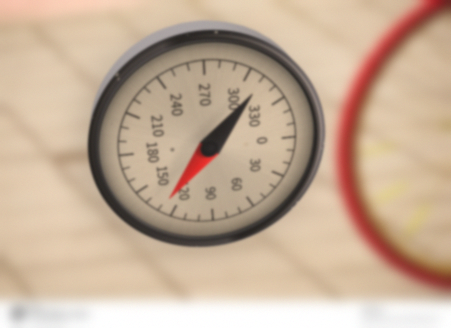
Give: 130 °
